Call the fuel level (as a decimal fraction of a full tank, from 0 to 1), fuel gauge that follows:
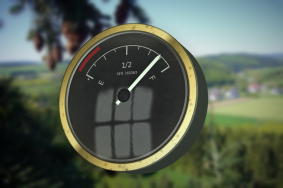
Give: 0.875
